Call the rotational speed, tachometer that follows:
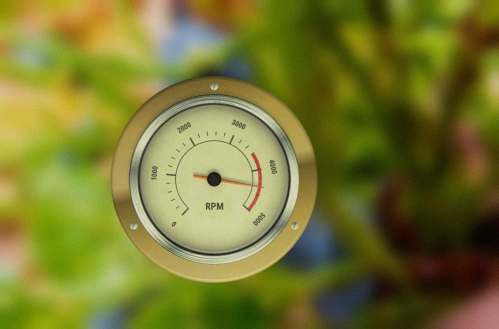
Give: 4400 rpm
